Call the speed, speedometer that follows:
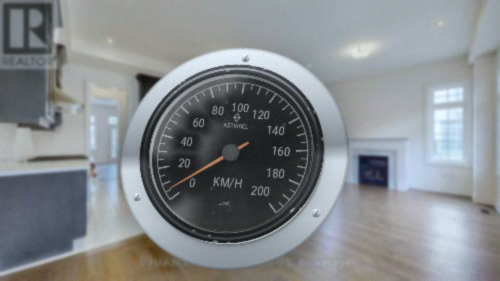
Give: 5 km/h
